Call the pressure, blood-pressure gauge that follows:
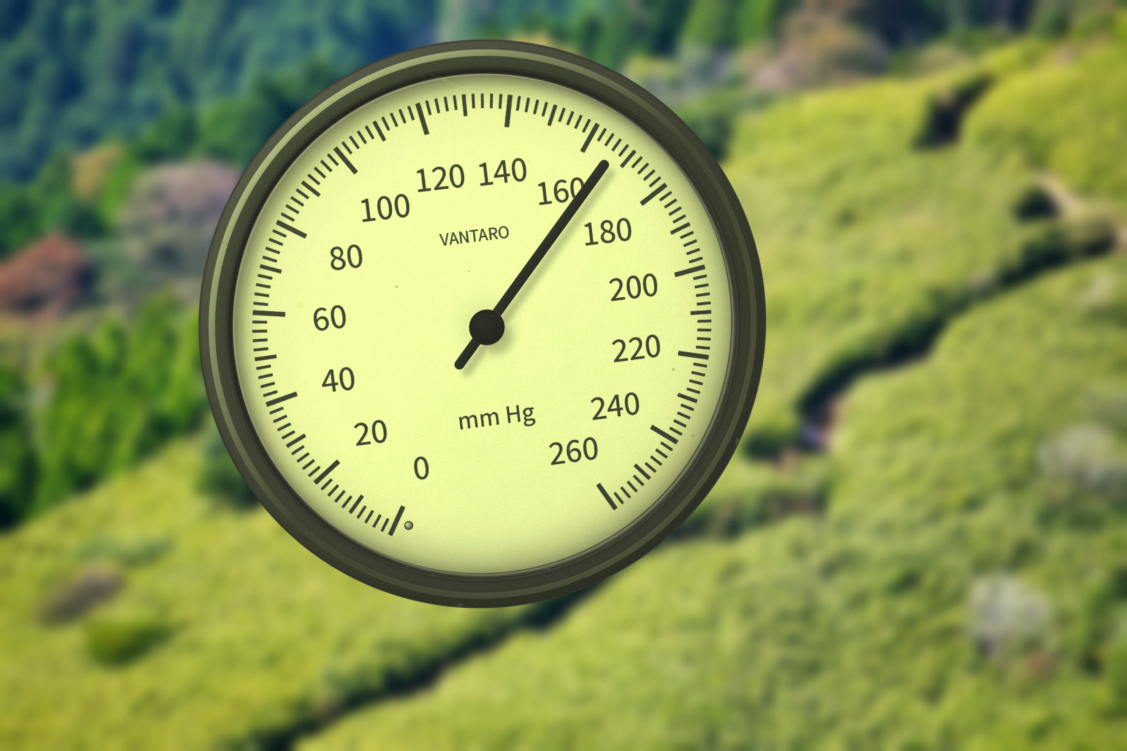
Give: 166 mmHg
